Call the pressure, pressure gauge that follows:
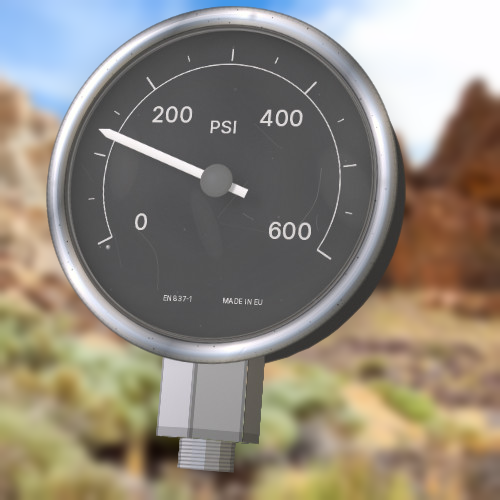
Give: 125 psi
